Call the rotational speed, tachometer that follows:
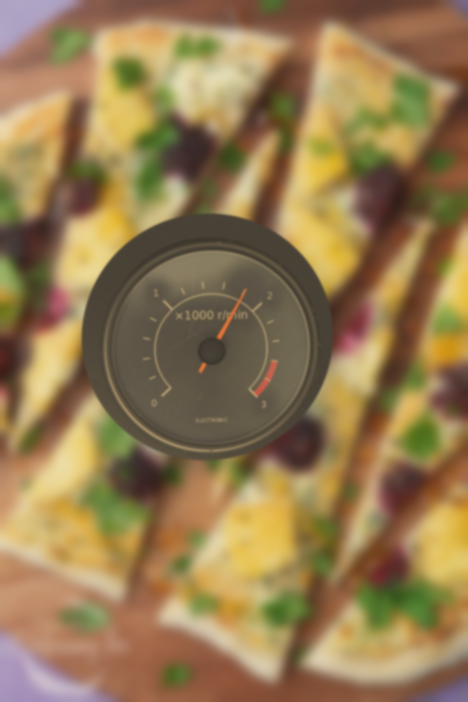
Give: 1800 rpm
